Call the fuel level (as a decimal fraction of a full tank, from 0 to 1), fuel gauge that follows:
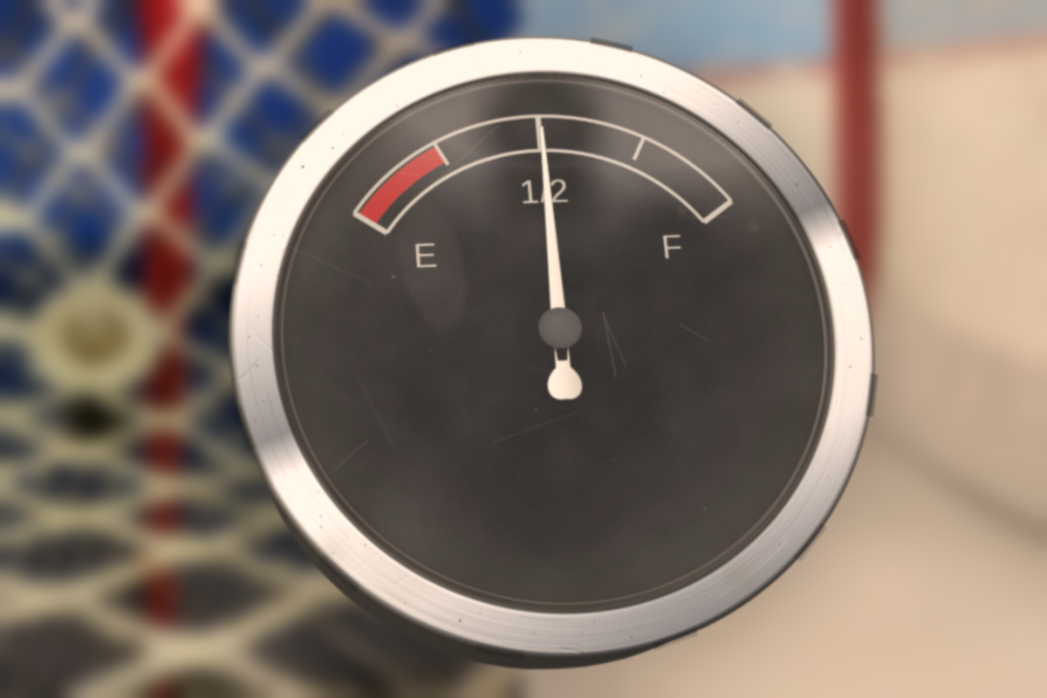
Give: 0.5
